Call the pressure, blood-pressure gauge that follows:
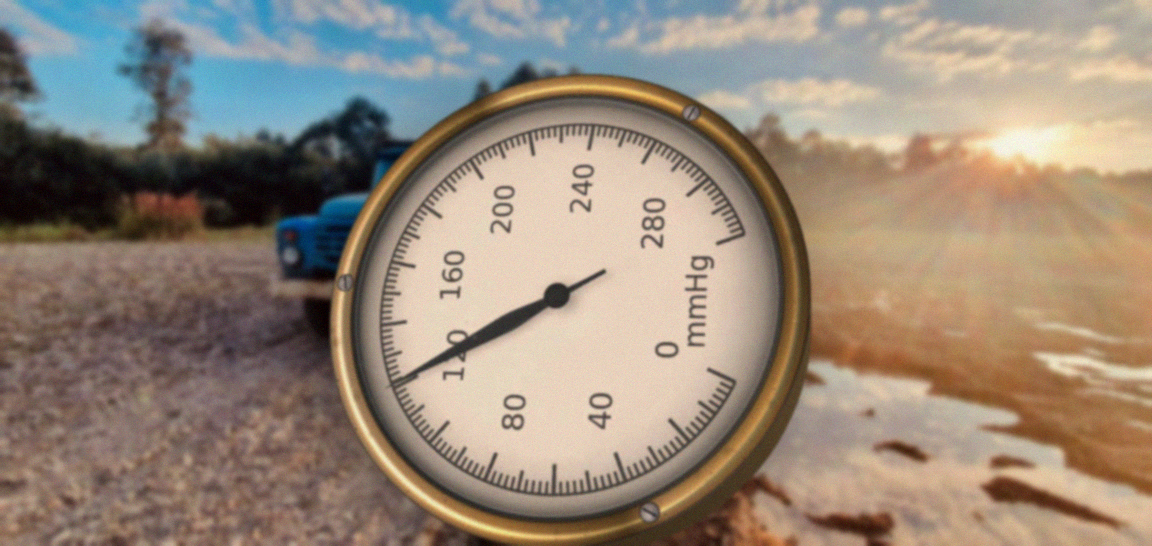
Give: 120 mmHg
